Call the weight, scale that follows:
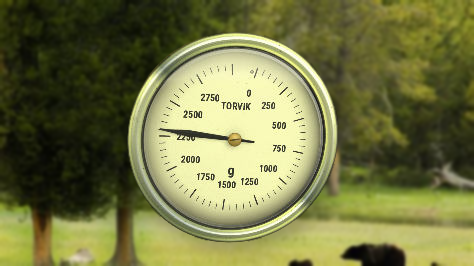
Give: 2300 g
